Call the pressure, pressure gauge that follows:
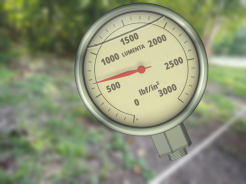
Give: 650 psi
